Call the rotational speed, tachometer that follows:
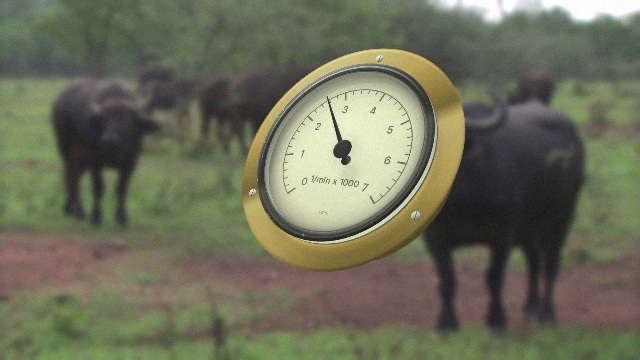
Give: 2600 rpm
